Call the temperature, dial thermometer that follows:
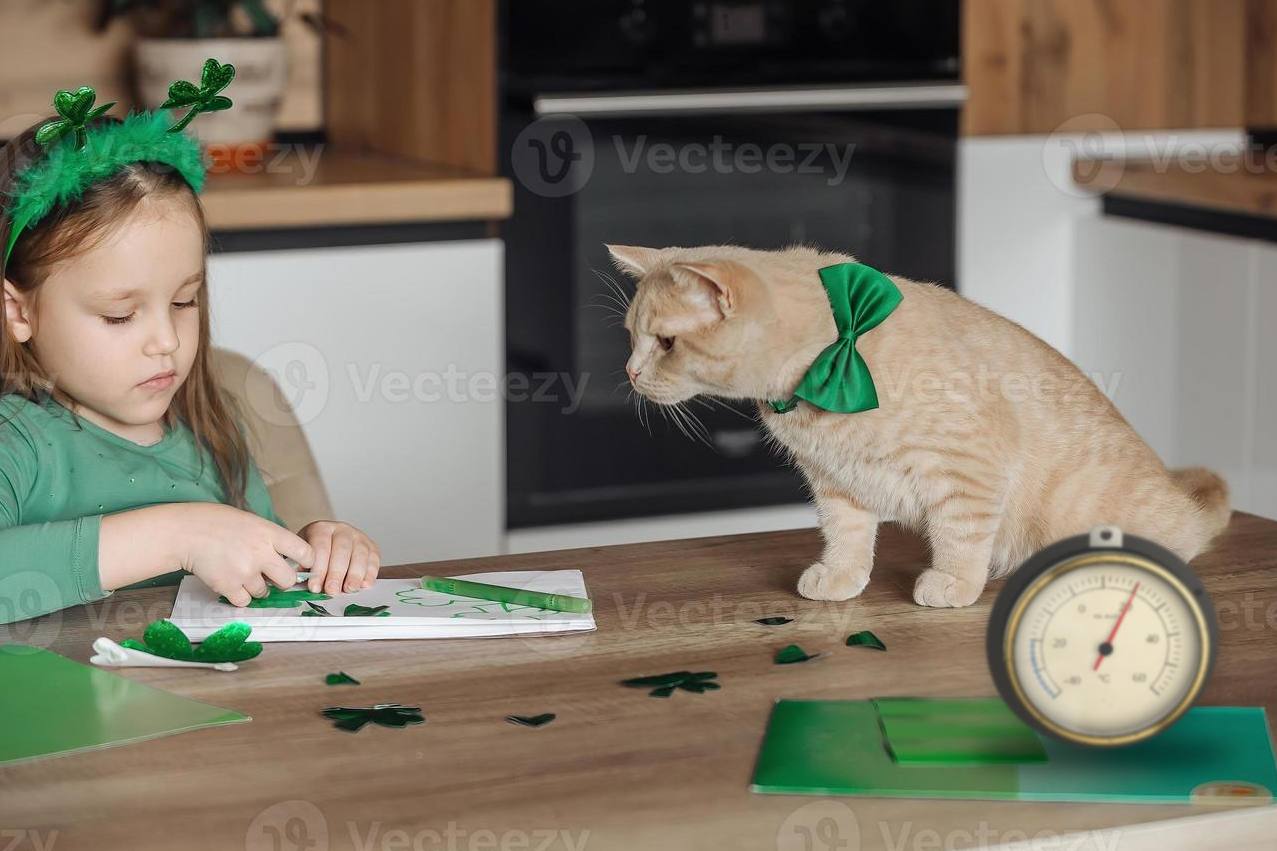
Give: 20 °C
